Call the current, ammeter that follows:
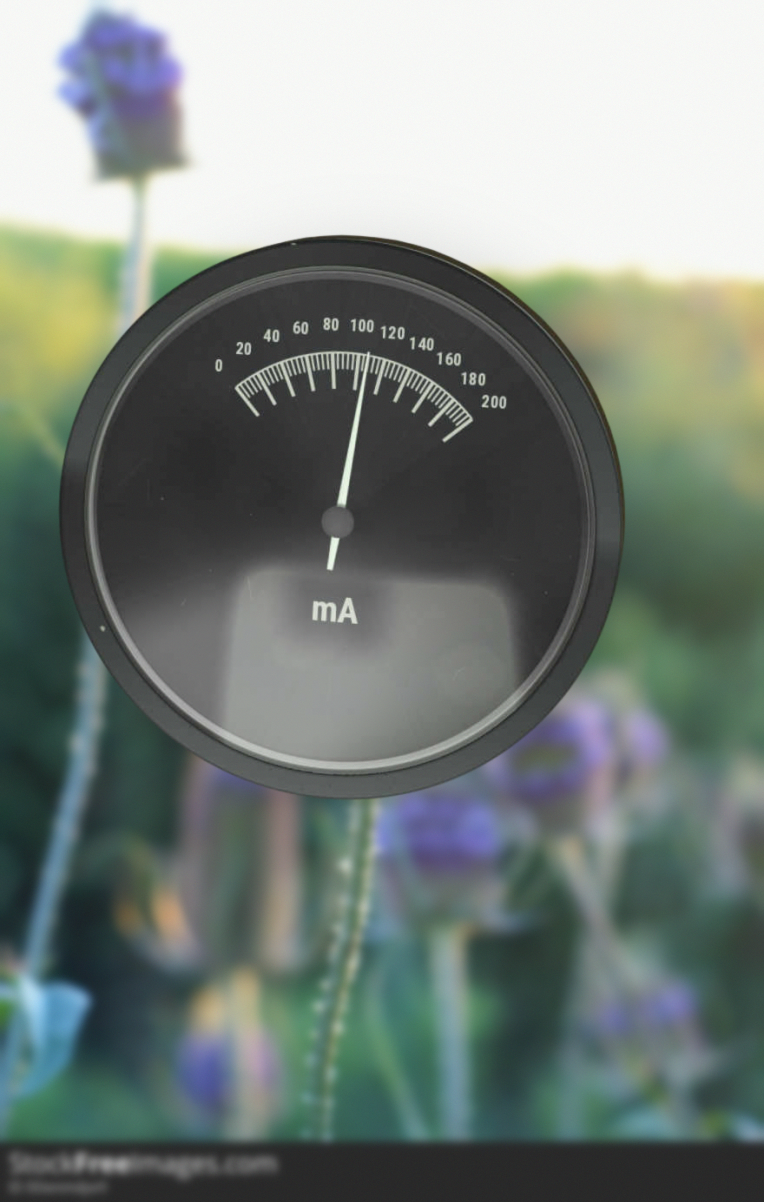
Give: 108 mA
